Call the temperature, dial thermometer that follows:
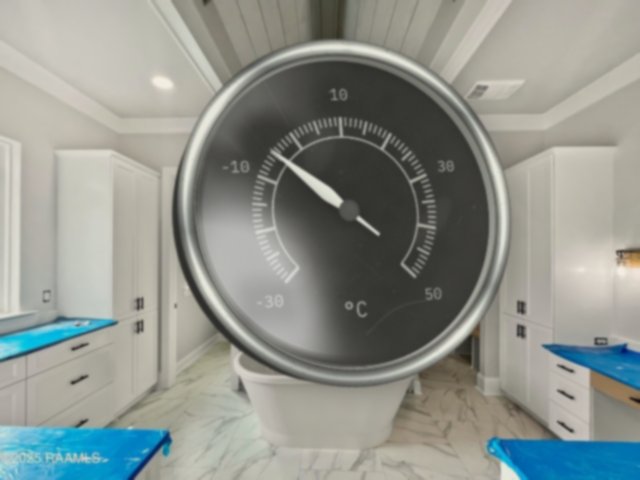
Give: -5 °C
